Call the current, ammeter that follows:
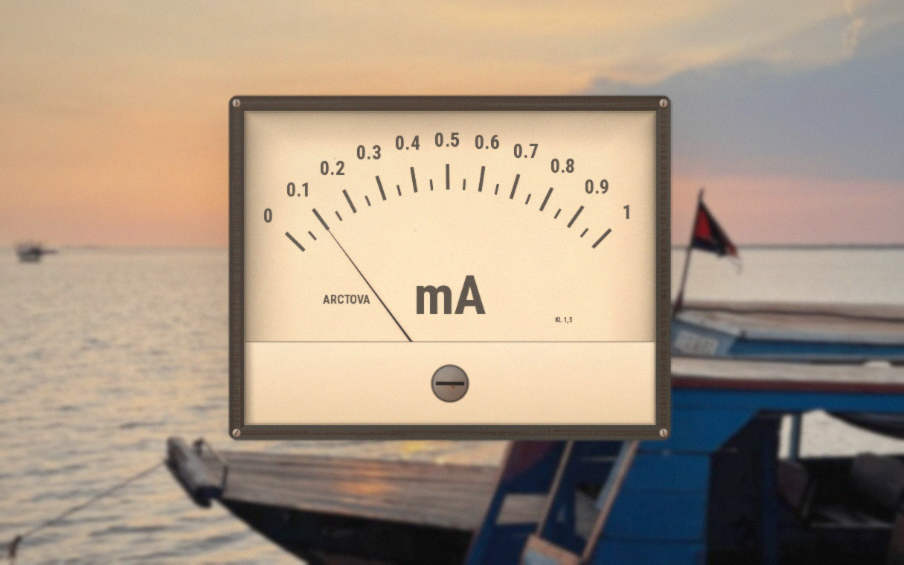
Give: 0.1 mA
